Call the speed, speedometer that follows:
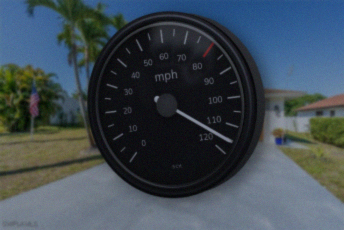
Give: 115 mph
